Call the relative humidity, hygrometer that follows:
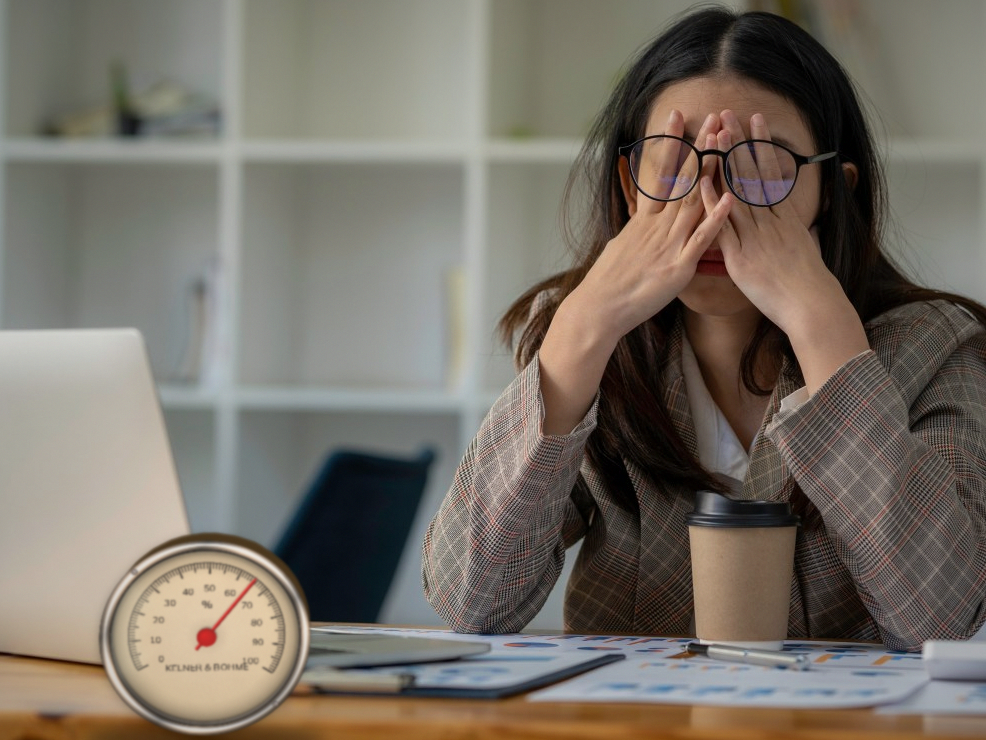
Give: 65 %
